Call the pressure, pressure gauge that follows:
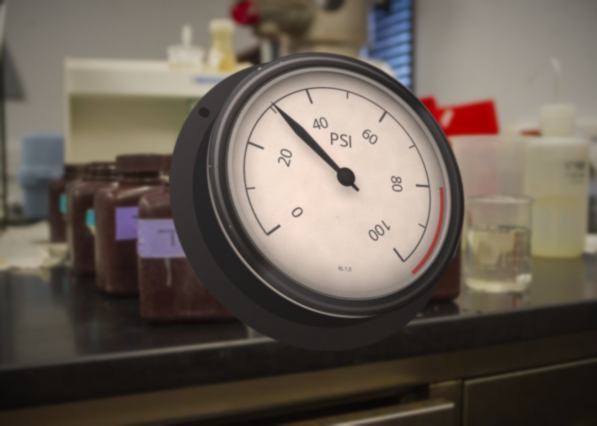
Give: 30 psi
